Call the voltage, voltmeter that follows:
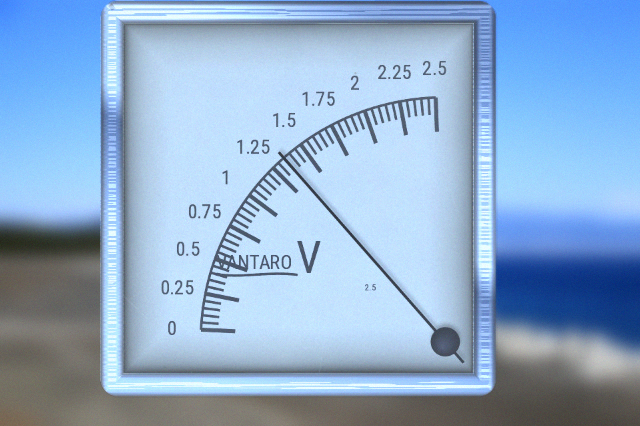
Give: 1.35 V
